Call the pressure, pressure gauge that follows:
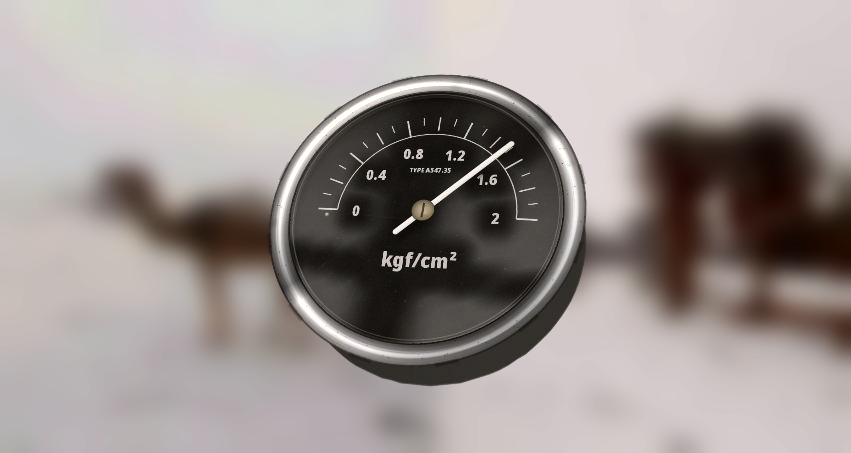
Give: 1.5 kg/cm²
